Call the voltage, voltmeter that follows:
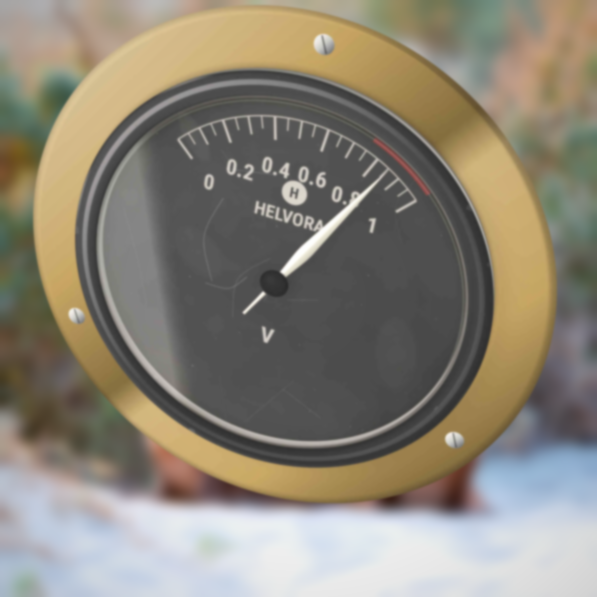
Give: 0.85 V
